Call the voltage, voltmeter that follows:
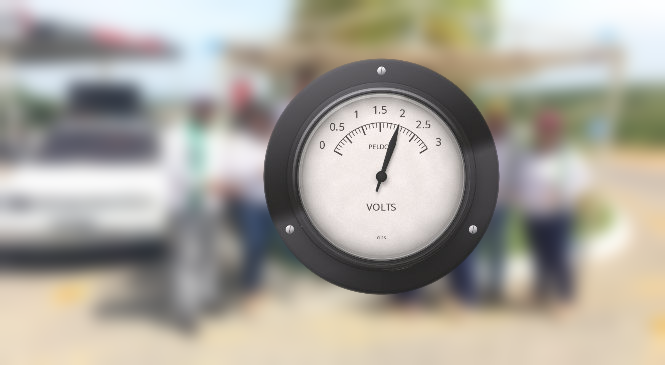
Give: 2 V
